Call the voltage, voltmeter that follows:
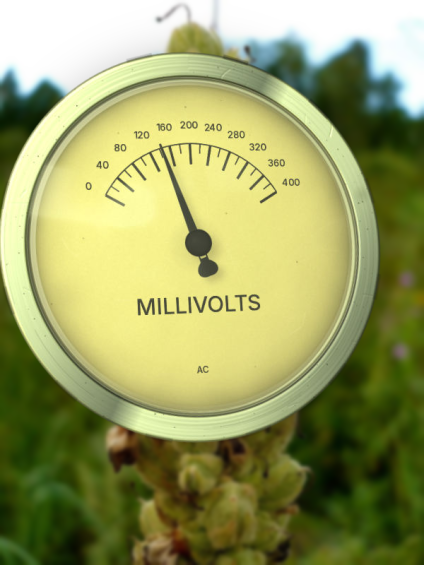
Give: 140 mV
